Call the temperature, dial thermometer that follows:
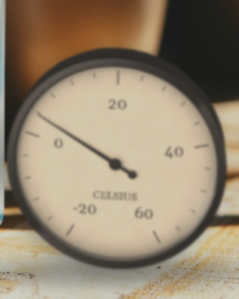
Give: 4 °C
